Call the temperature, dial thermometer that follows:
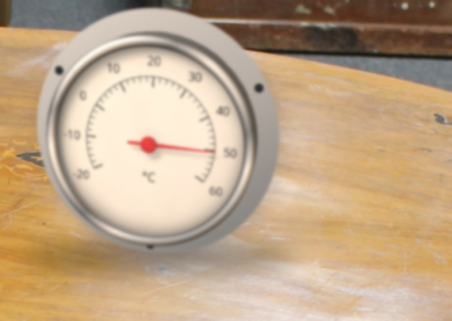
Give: 50 °C
